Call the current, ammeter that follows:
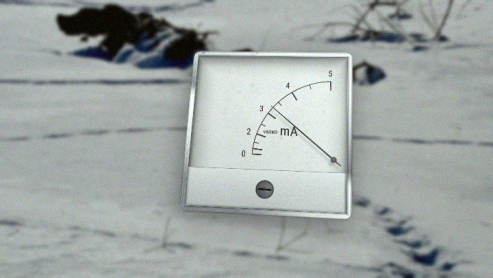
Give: 3.25 mA
